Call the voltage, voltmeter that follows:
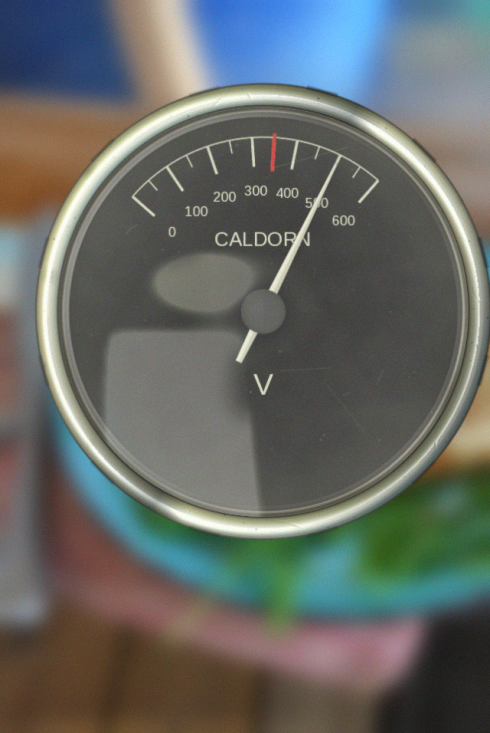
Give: 500 V
